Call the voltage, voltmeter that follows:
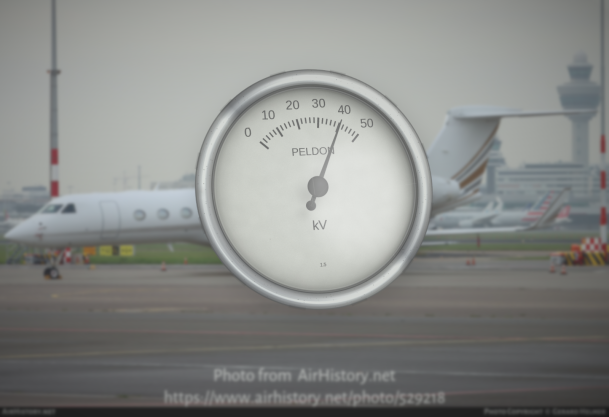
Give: 40 kV
